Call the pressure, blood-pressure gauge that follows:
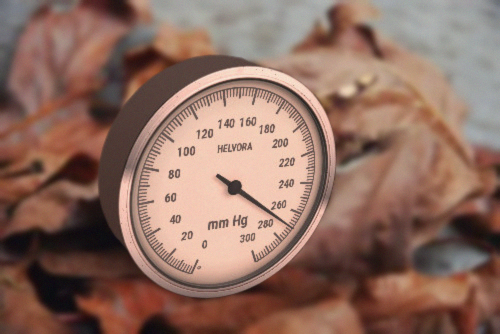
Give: 270 mmHg
